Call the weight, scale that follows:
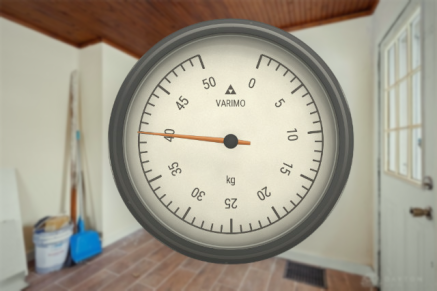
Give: 40 kg
